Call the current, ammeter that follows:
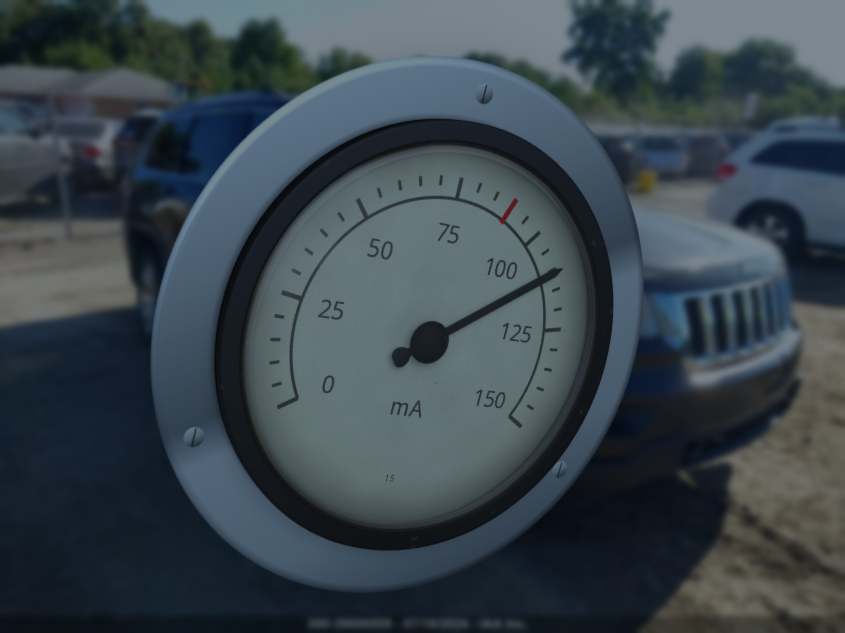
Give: 110 mA
